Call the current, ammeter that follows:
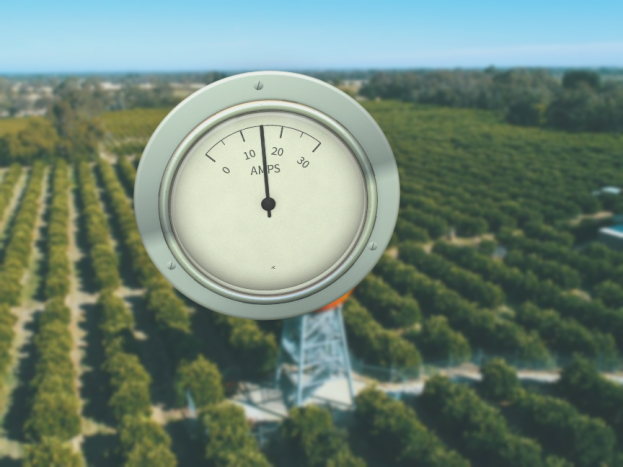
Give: 15 A
